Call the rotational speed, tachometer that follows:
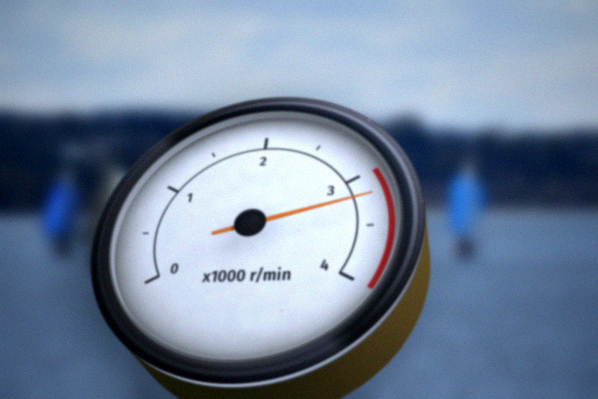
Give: 3250 rpm
